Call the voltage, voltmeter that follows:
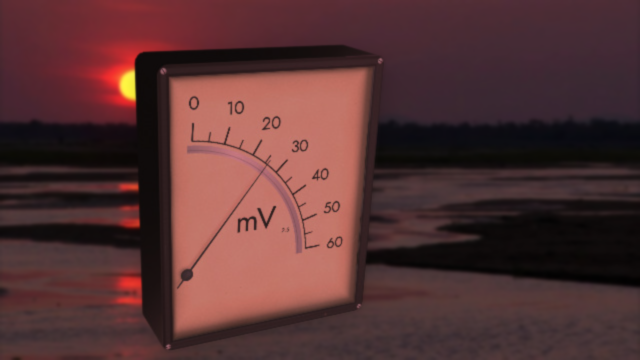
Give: 25 mV
